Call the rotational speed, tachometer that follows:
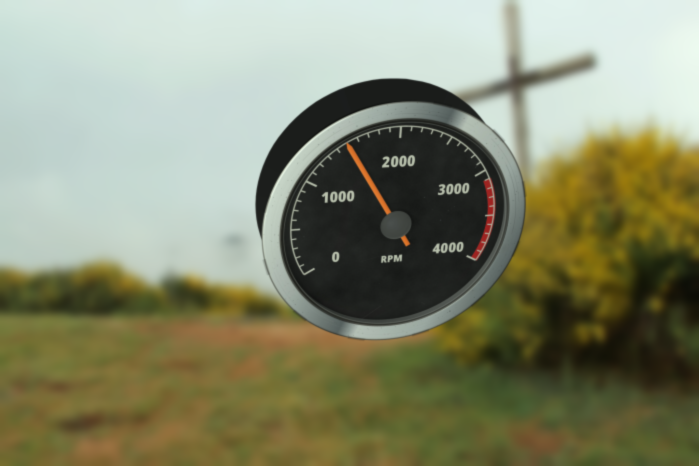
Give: 1500 rpm
